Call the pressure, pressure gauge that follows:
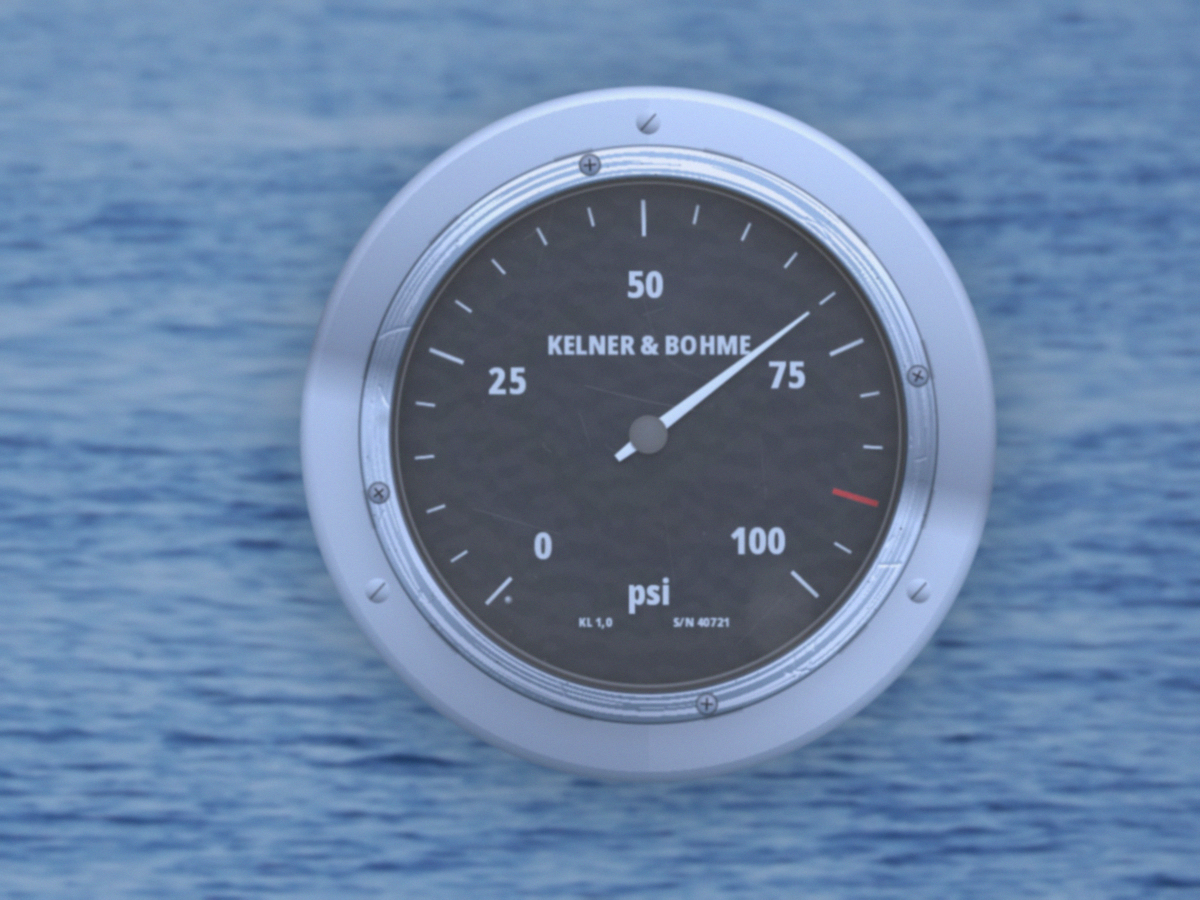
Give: 70 psi
